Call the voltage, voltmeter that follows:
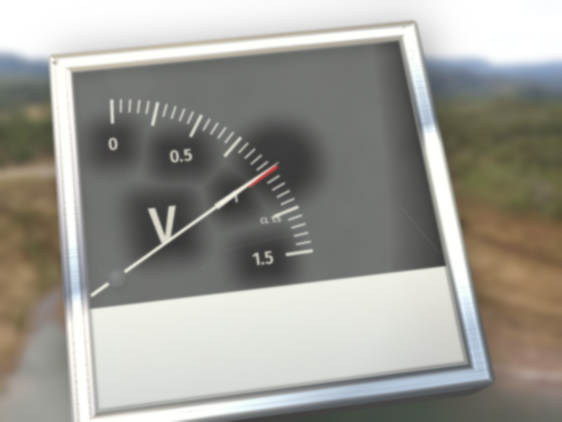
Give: 1 V
